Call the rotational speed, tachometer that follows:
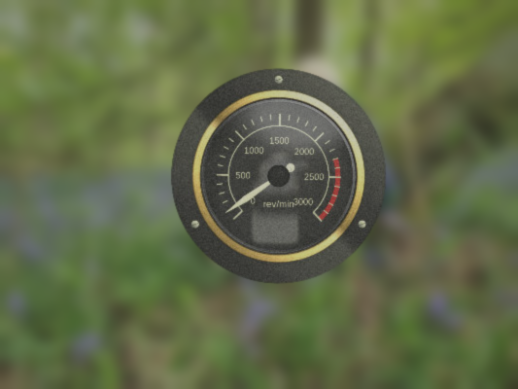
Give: 100 rpm
